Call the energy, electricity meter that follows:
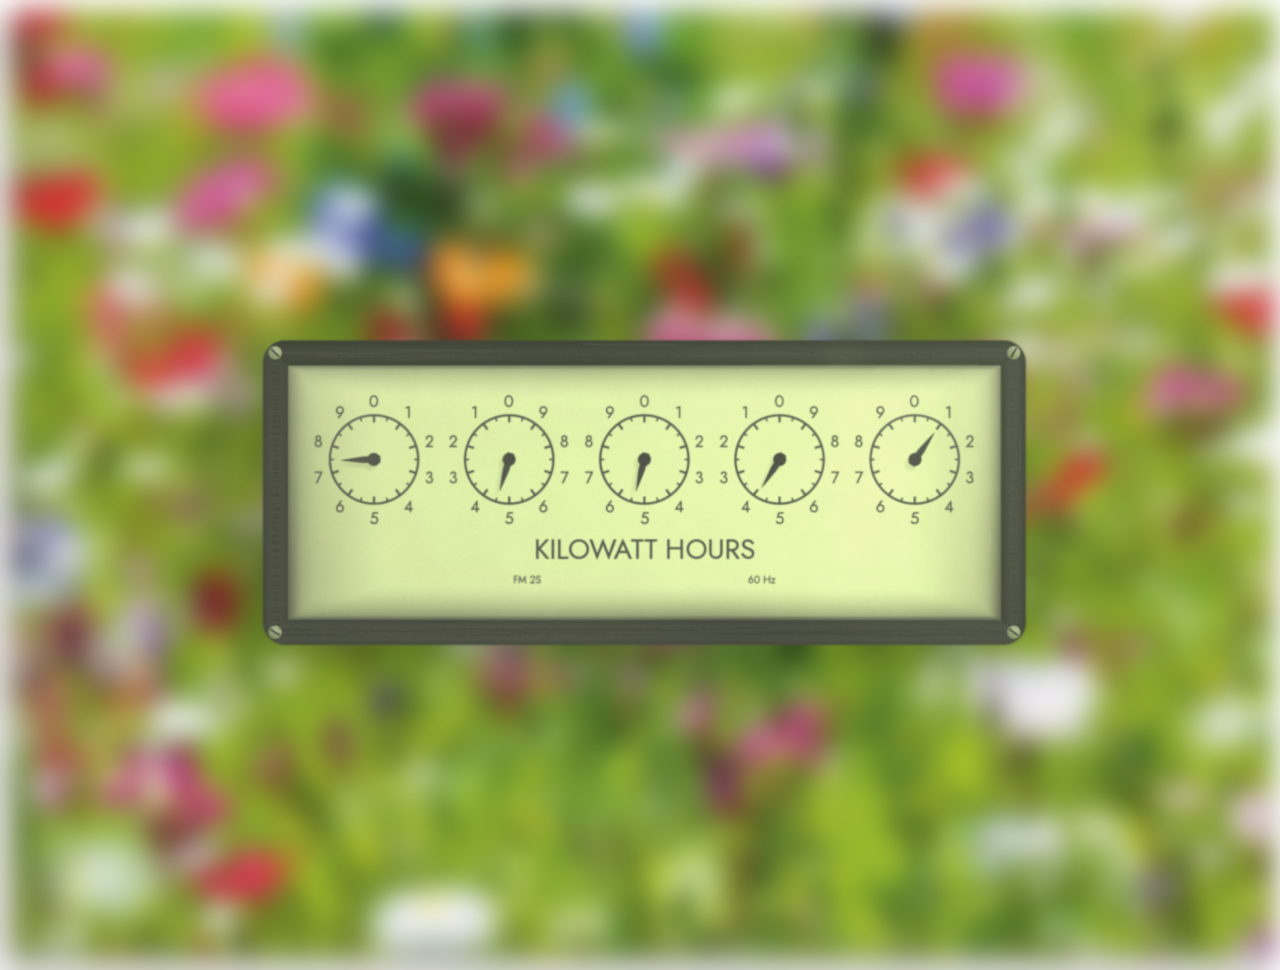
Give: 74541 kWh
